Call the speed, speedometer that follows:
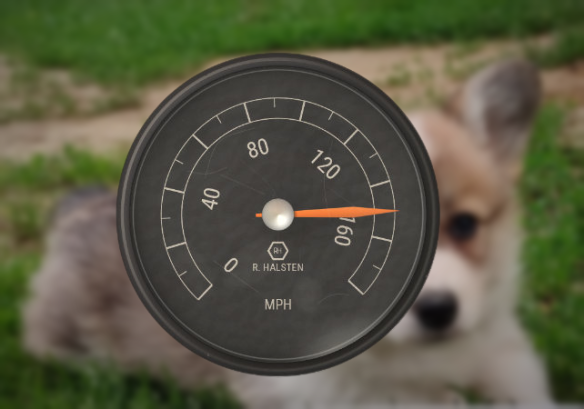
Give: 150 mph
